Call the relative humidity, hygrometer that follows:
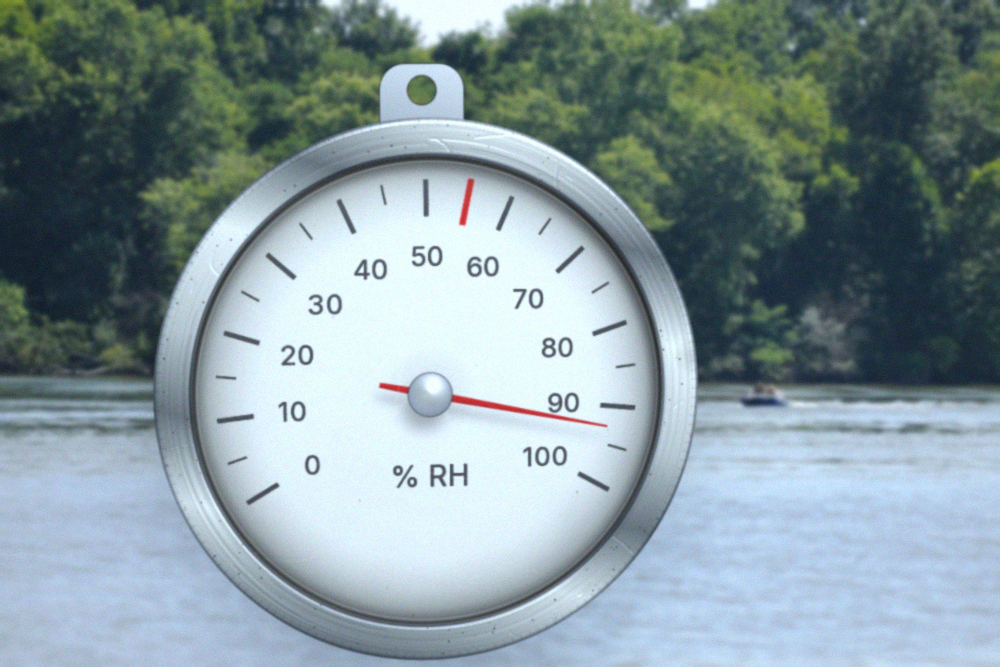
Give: 92.5 %
